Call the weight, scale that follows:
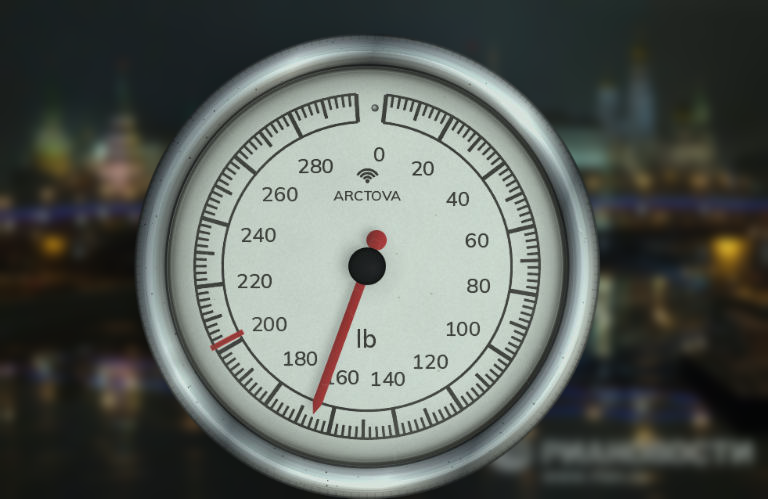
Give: 166 lb
